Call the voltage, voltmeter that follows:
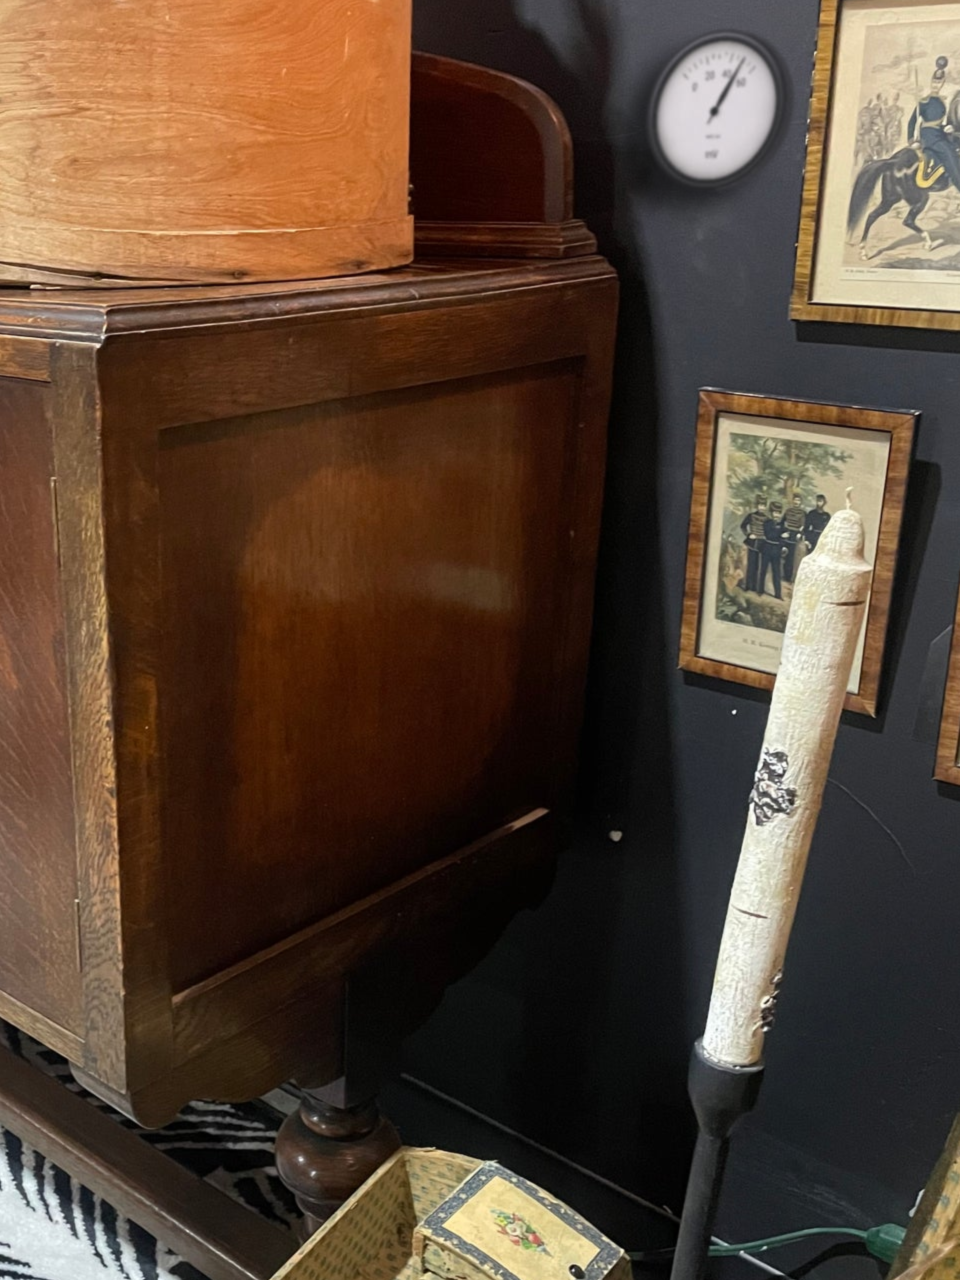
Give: 50 mV
